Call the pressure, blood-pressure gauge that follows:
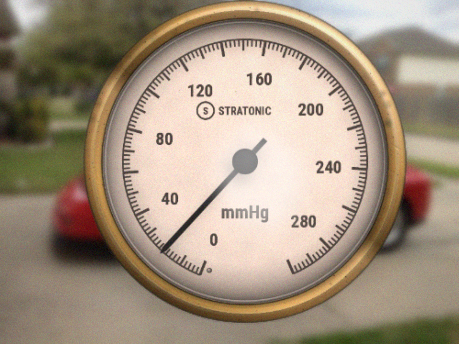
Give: 20 mmHg
